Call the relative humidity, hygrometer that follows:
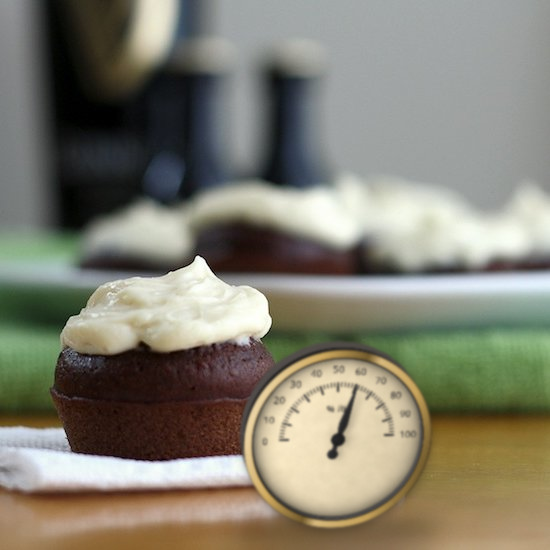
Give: 60 %
